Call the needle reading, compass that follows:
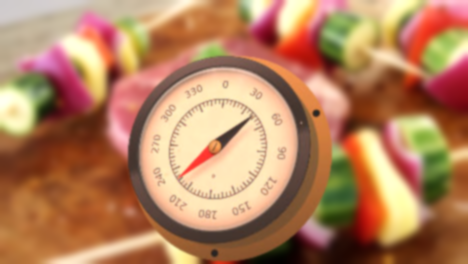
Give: 225 °
